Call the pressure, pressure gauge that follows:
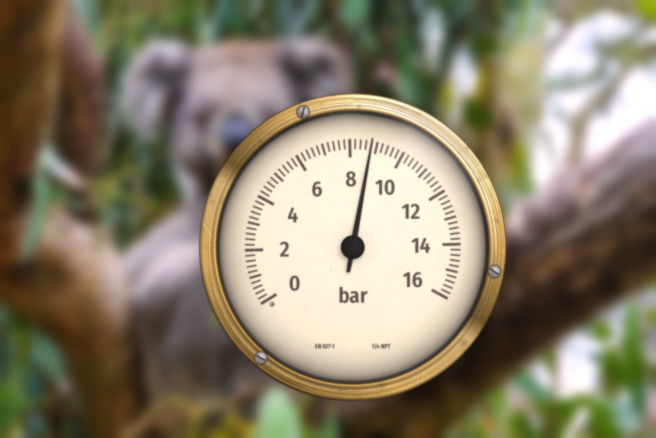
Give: 8.8 bar
